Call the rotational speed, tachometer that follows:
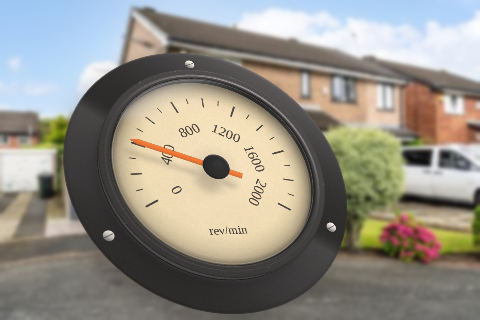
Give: 400 rpm
